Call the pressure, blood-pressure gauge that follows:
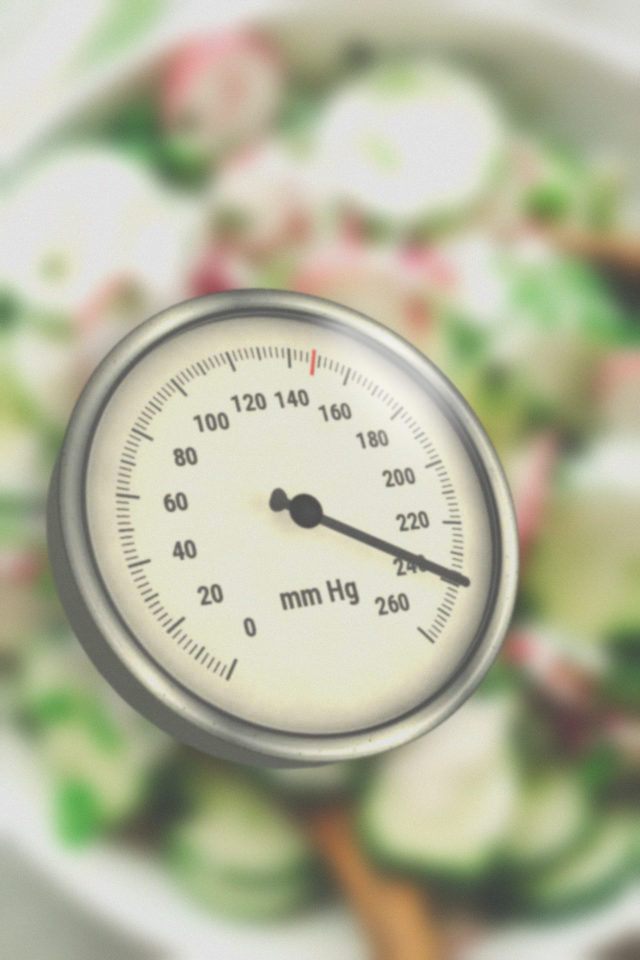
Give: 240 mmHg
